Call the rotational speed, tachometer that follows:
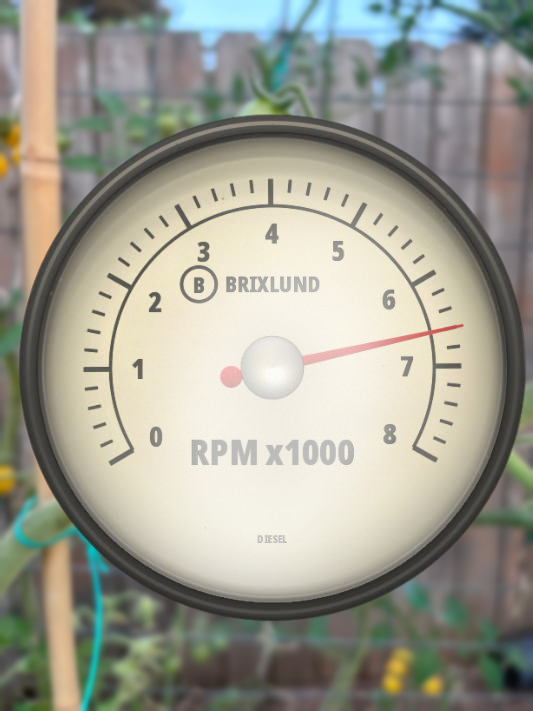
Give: 6600 rpm
